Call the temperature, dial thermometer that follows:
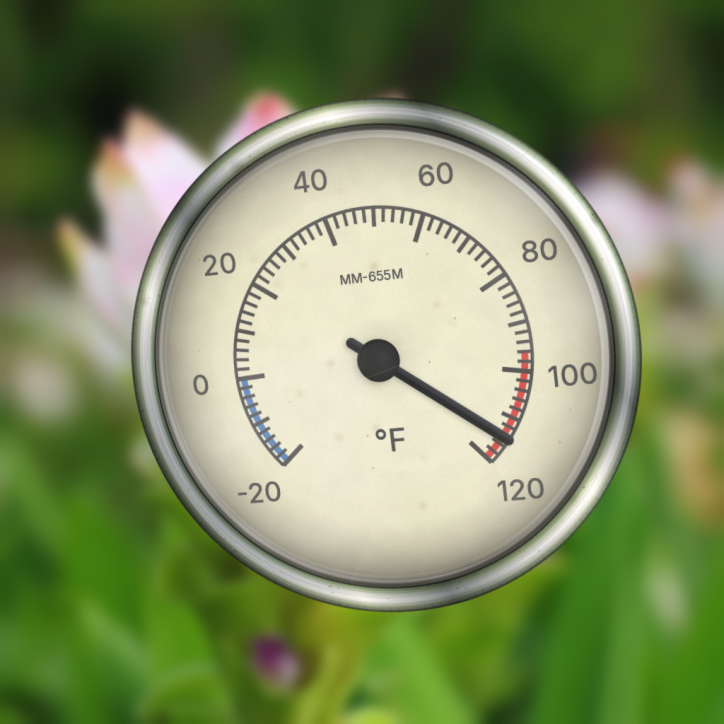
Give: 114 °F
